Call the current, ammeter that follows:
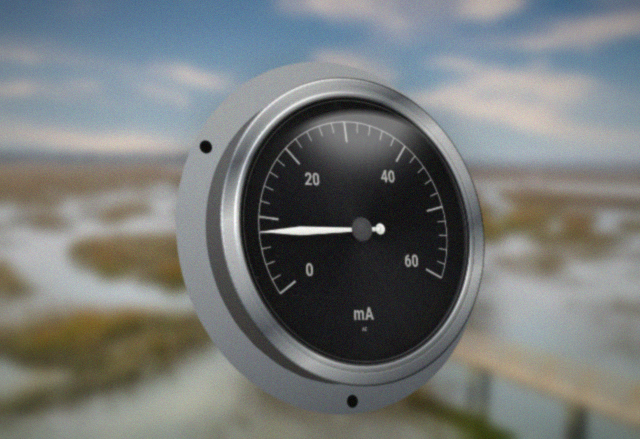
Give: 8 mA
